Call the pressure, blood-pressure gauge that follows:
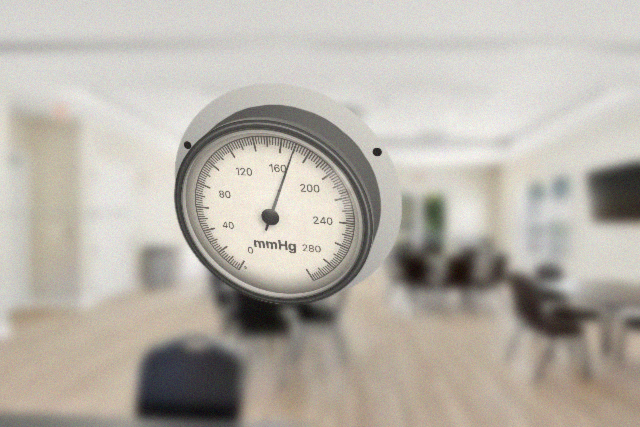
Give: 170 mmHg
